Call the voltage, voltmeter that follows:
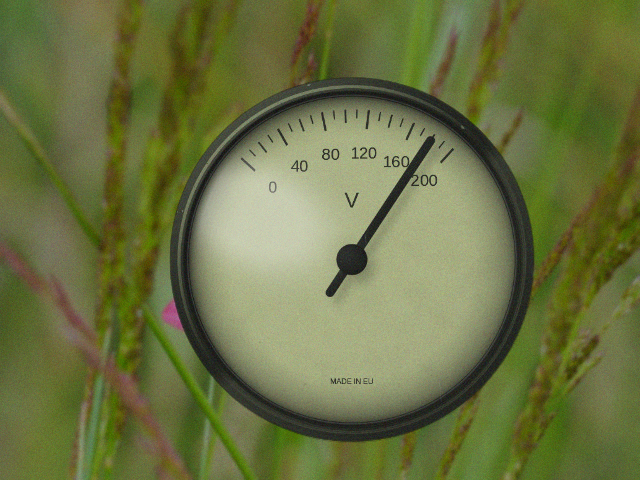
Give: 180 V
